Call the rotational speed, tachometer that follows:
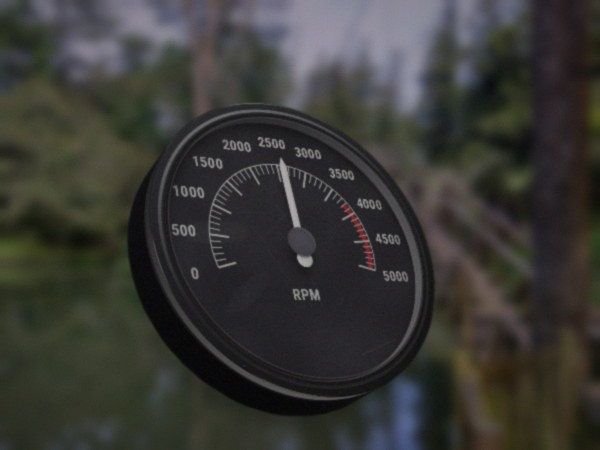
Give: 2500 rpm
